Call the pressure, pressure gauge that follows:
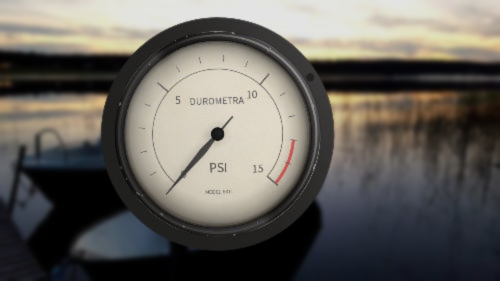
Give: 0 psi
